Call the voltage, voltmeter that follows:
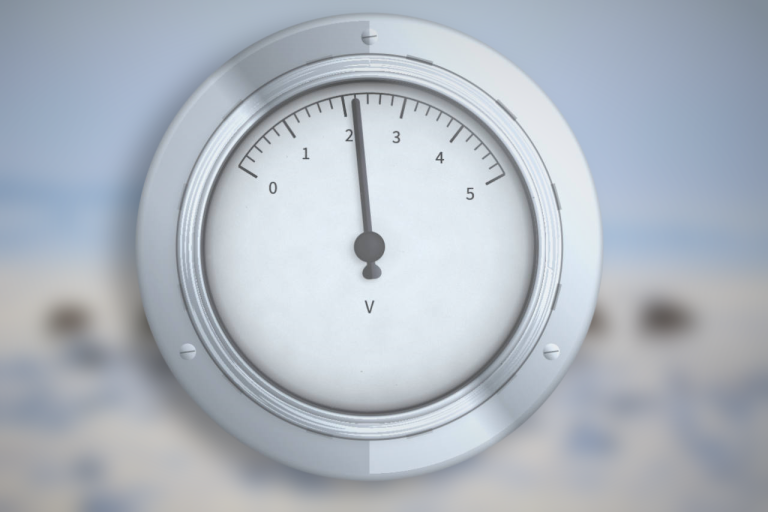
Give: 2.2 V
